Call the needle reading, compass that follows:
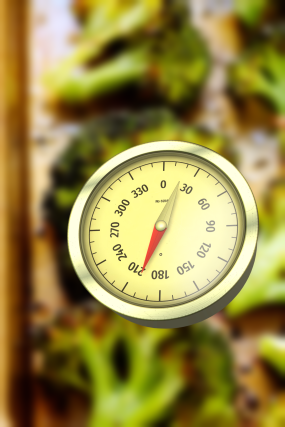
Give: 200 °
